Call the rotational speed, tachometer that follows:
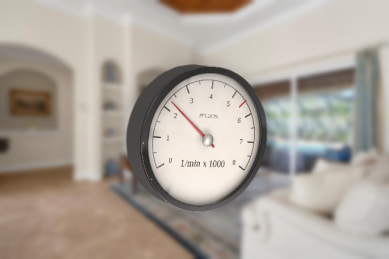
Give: 2250 rpm
